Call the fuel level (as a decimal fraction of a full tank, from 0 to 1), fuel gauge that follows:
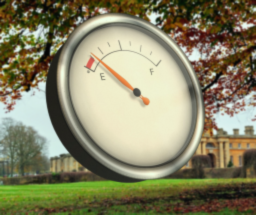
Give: 0.125
